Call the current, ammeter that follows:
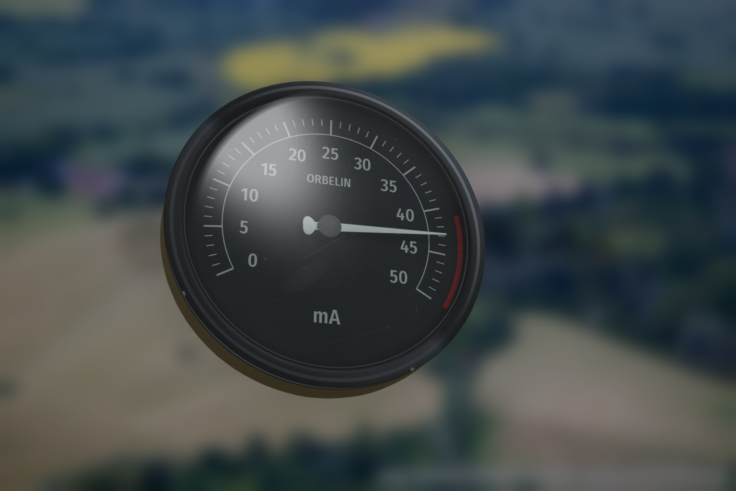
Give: 43 mA
